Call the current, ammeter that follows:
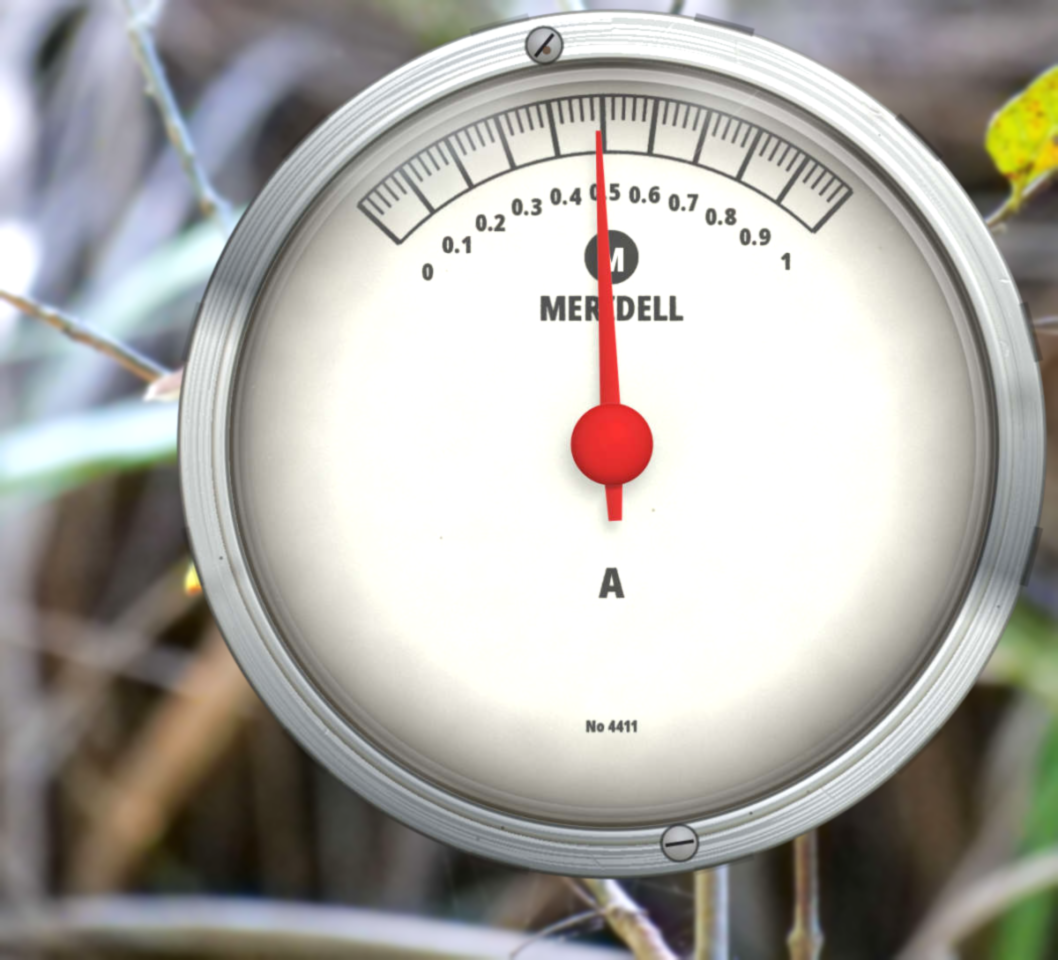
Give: 0.49 A
